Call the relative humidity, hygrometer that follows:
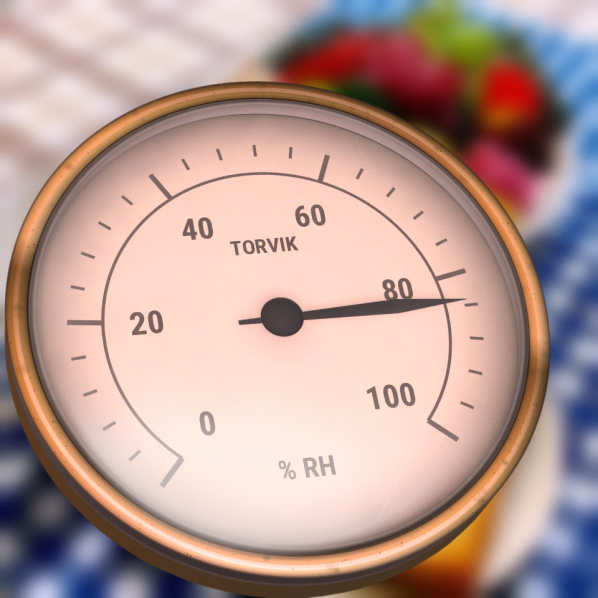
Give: 84 %
